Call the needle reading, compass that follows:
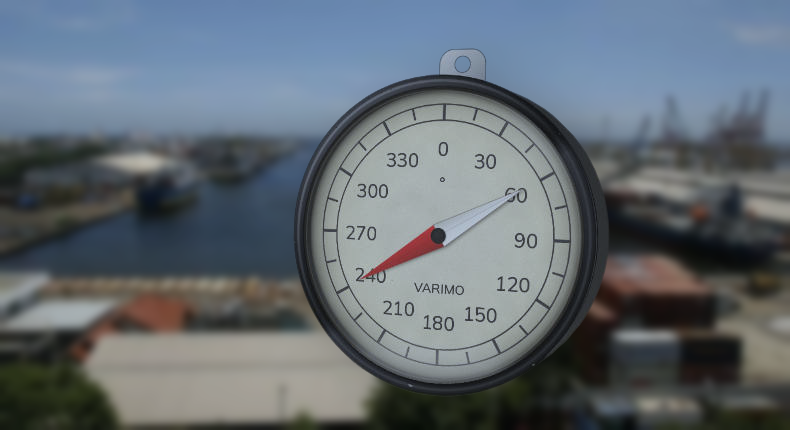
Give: 240 °
